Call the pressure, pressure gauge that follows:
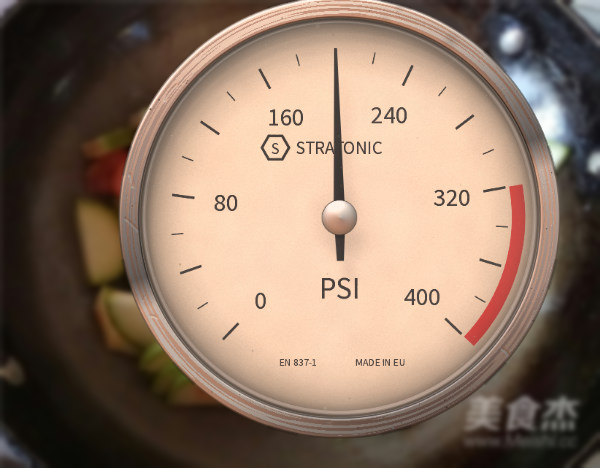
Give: 200 psi
